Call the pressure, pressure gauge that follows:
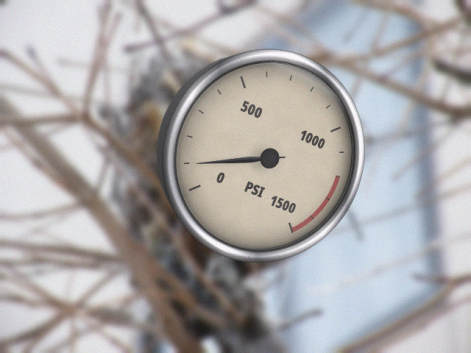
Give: 100 psi
